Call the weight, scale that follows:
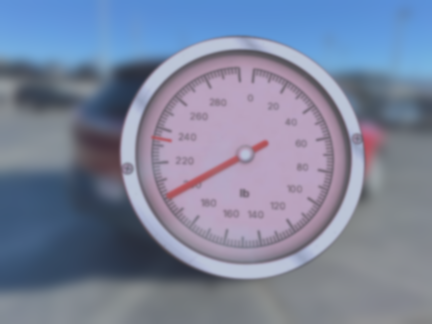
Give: 200 lb
